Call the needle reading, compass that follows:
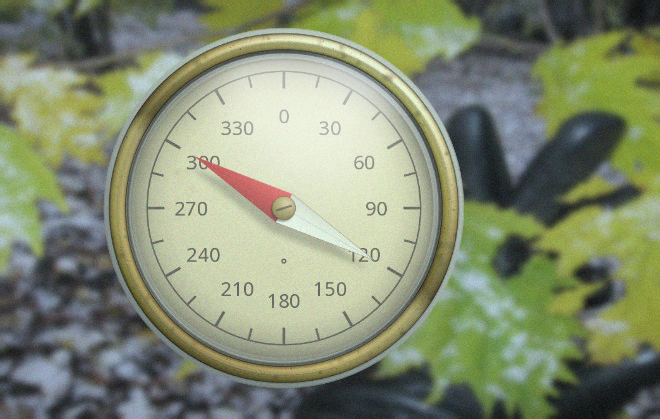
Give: 300 °
